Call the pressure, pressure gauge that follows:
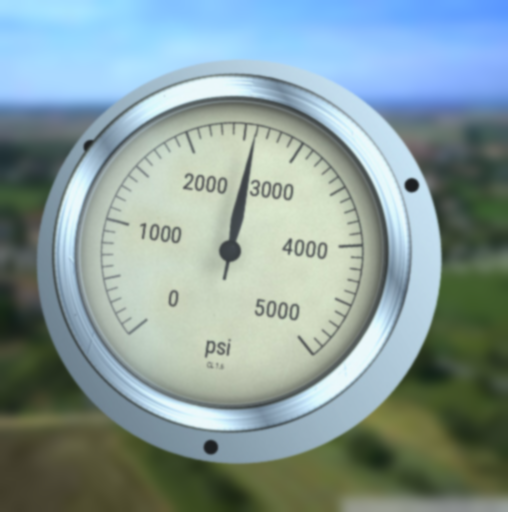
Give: 2600 psi
